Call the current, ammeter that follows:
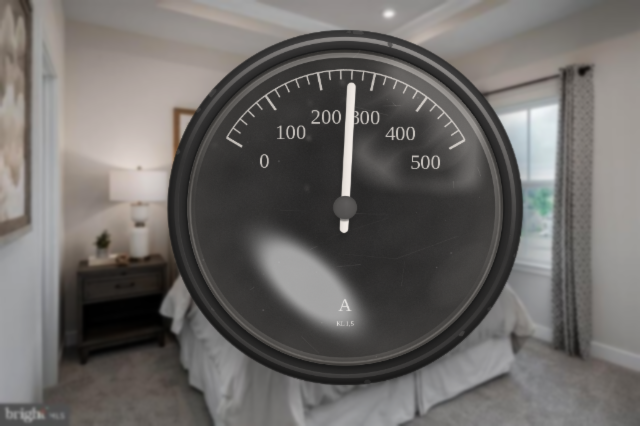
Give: 260 A
